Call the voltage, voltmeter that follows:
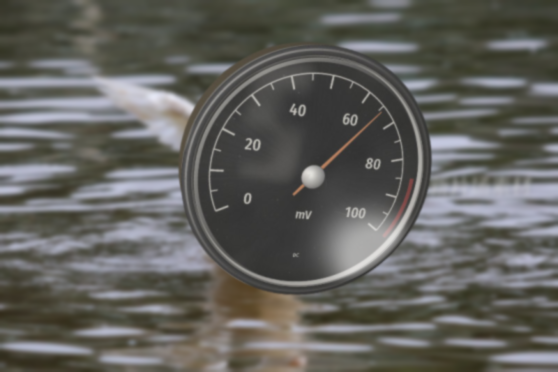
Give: 65 mV
